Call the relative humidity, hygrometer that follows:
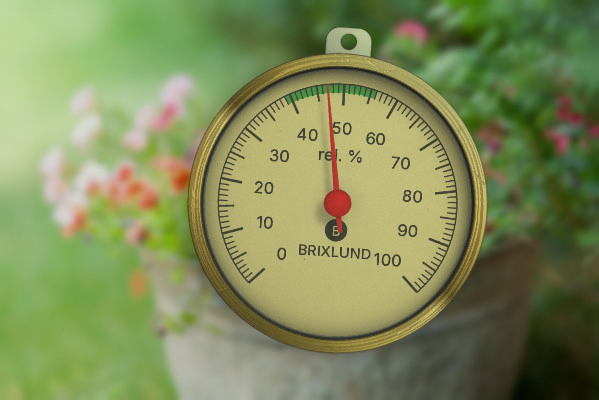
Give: 47 %
